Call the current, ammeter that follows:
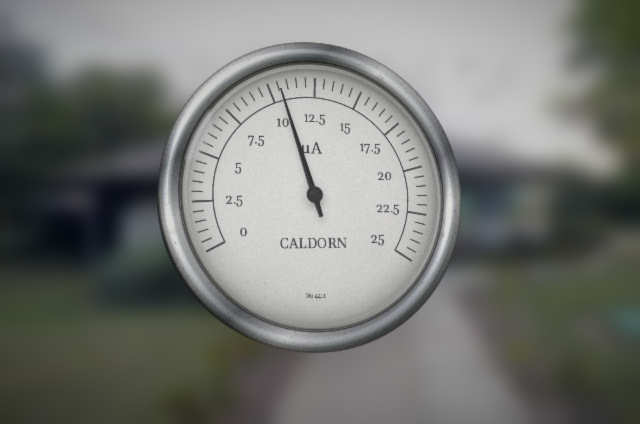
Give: 10.5 µA
